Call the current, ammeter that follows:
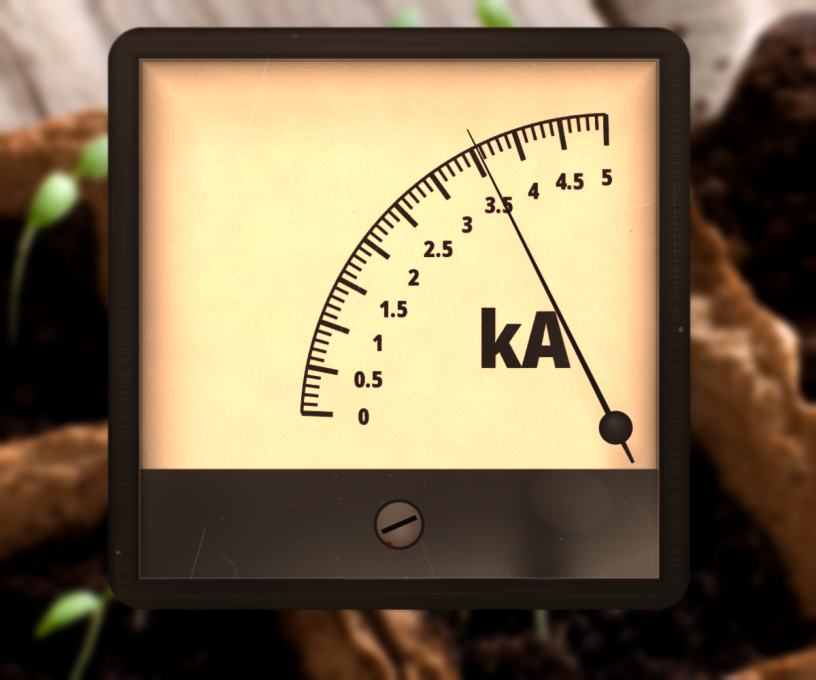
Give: 3.55 kA
